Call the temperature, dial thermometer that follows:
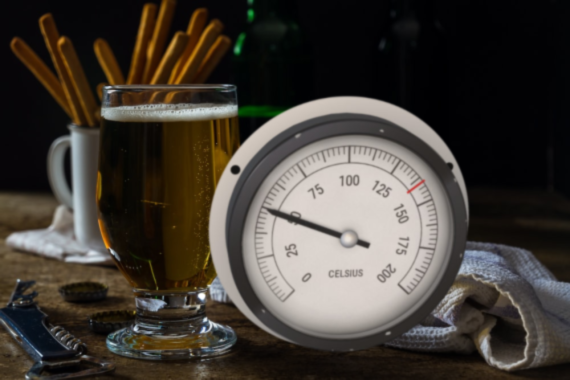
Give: 50 °C
